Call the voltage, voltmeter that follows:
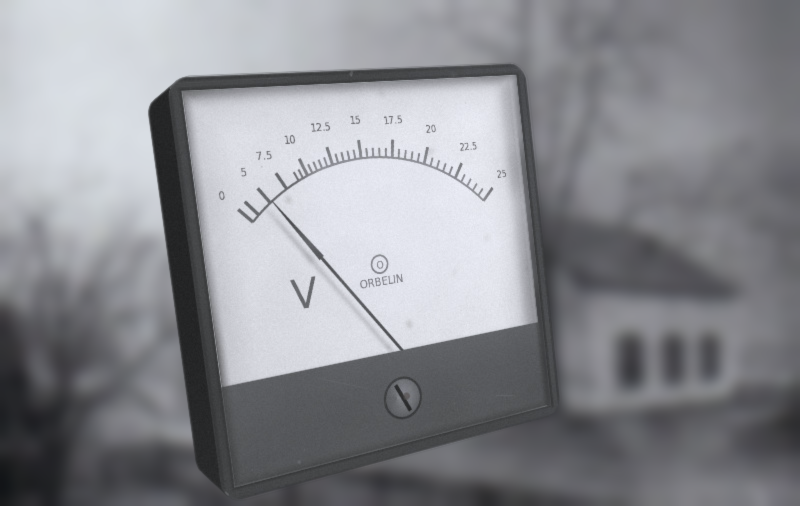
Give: 5 V
